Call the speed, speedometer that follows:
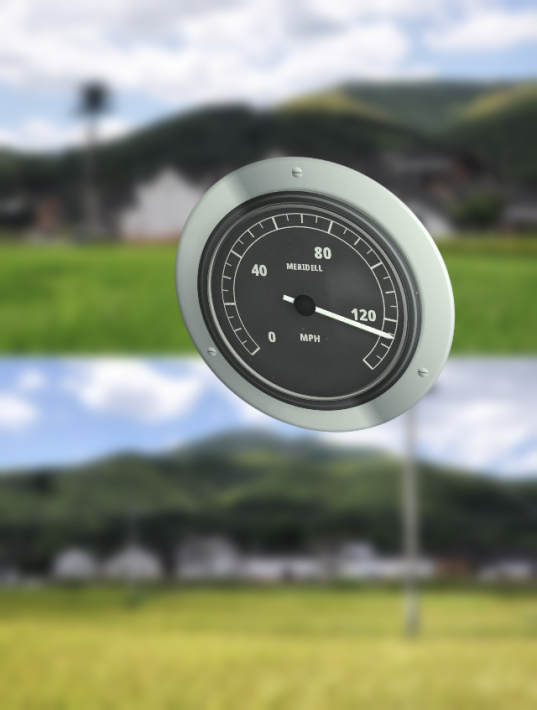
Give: 125 mph
